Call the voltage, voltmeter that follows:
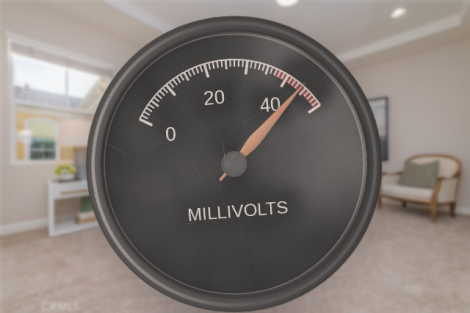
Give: 44 mV
